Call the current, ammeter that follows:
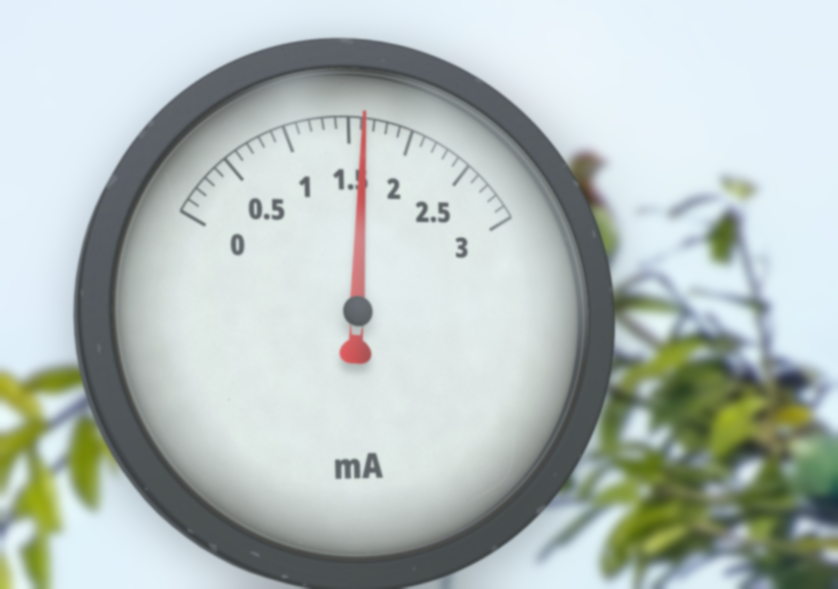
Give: 1.6 mA
